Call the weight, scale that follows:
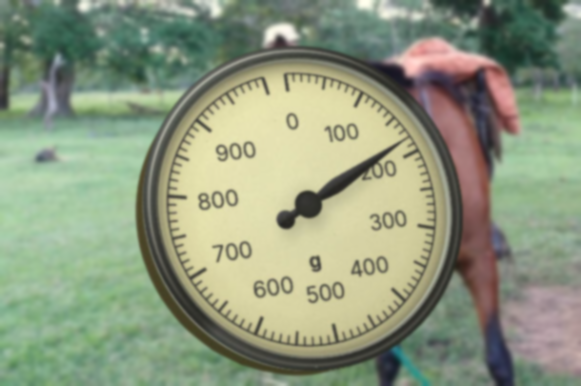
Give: 180 g
